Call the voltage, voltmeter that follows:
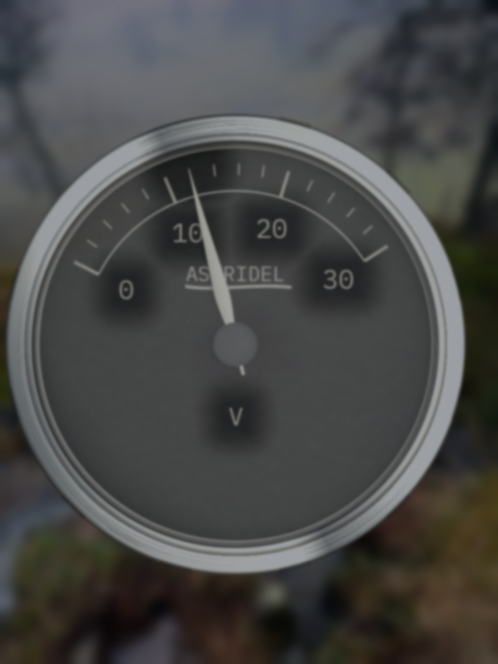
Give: 12 V
